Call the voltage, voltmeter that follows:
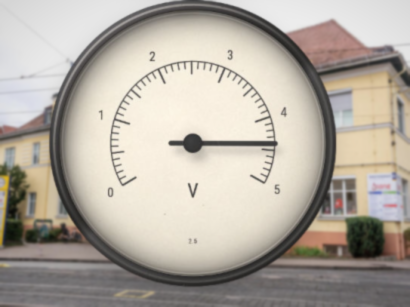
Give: 4.4 V
